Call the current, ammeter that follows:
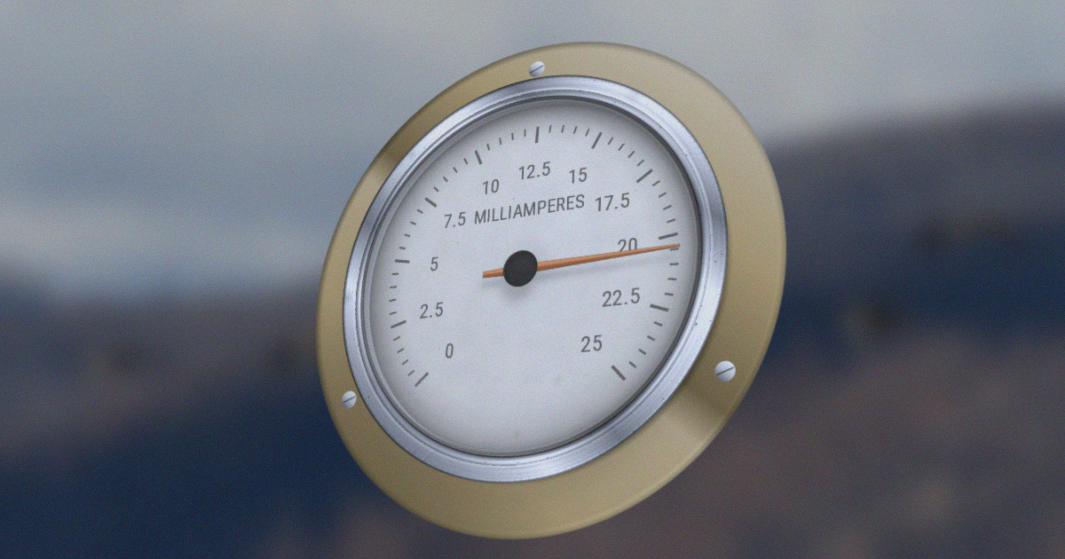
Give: 20.5 mA
